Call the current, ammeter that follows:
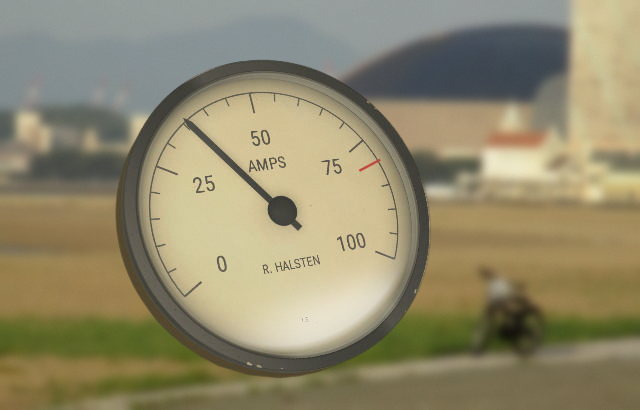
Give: 35 A
